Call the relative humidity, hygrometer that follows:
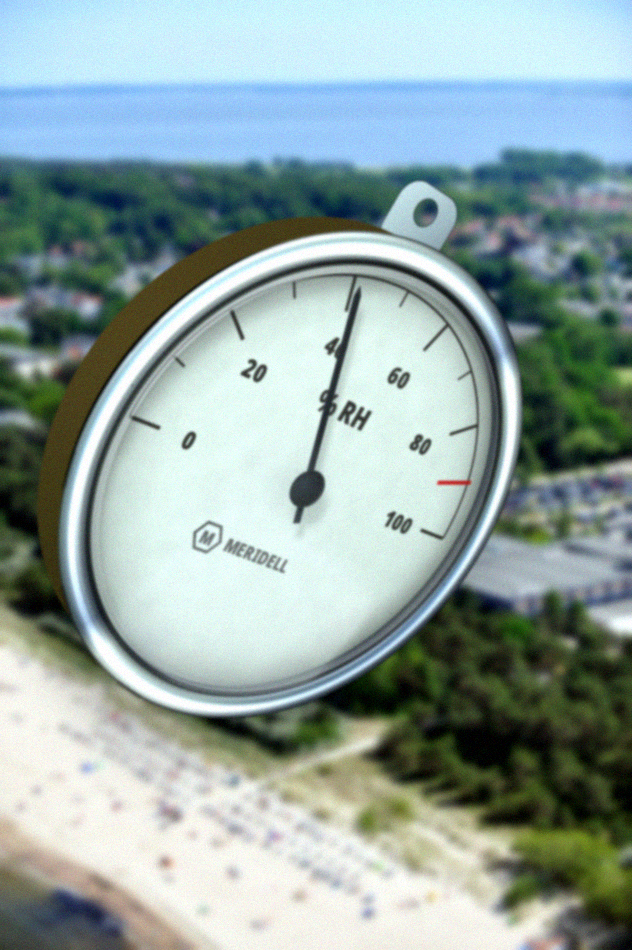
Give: 40 %
